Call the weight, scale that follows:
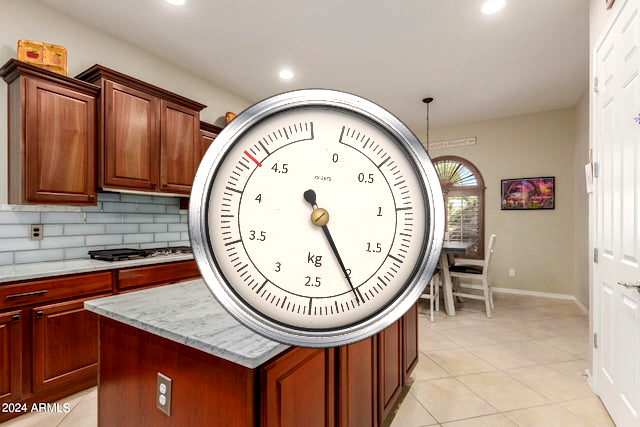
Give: 2.05 kg
